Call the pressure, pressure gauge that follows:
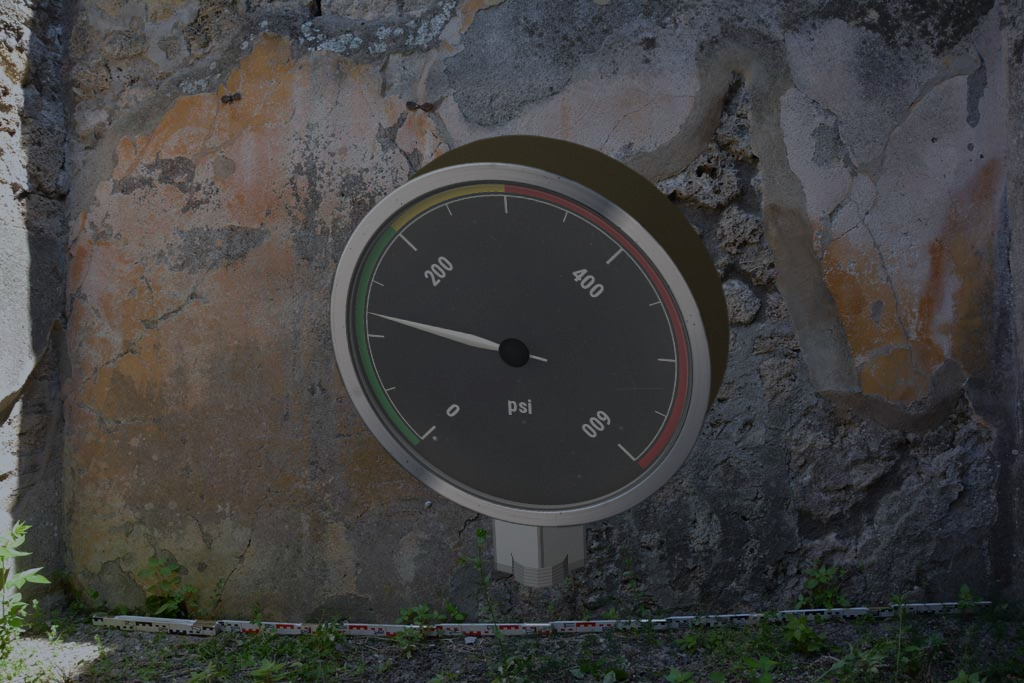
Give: 125 psi
